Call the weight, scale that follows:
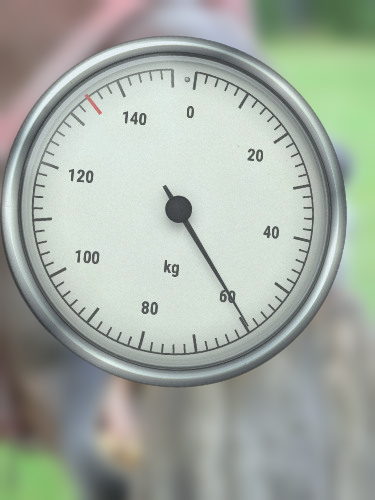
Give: 60 kg
